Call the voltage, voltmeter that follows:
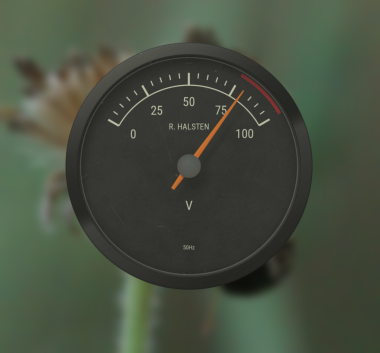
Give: 80 V
